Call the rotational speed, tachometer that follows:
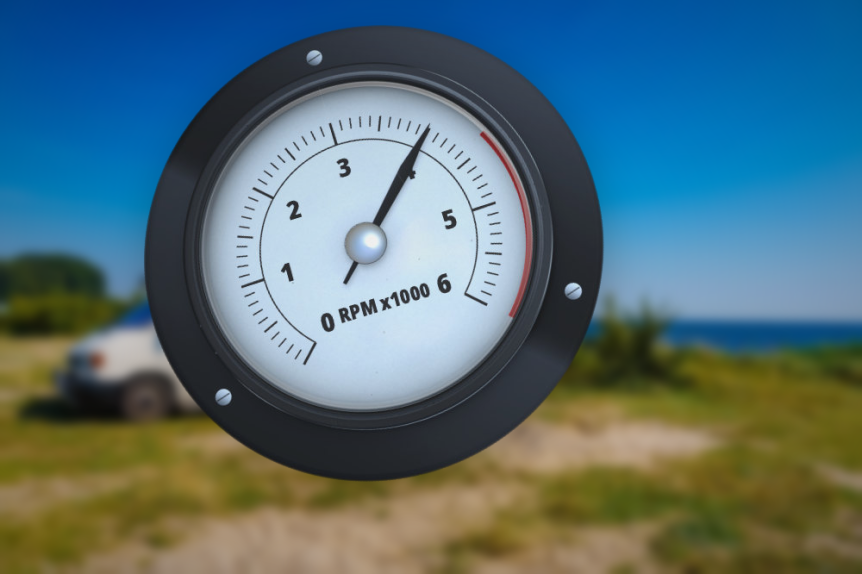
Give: 4000 rpm
